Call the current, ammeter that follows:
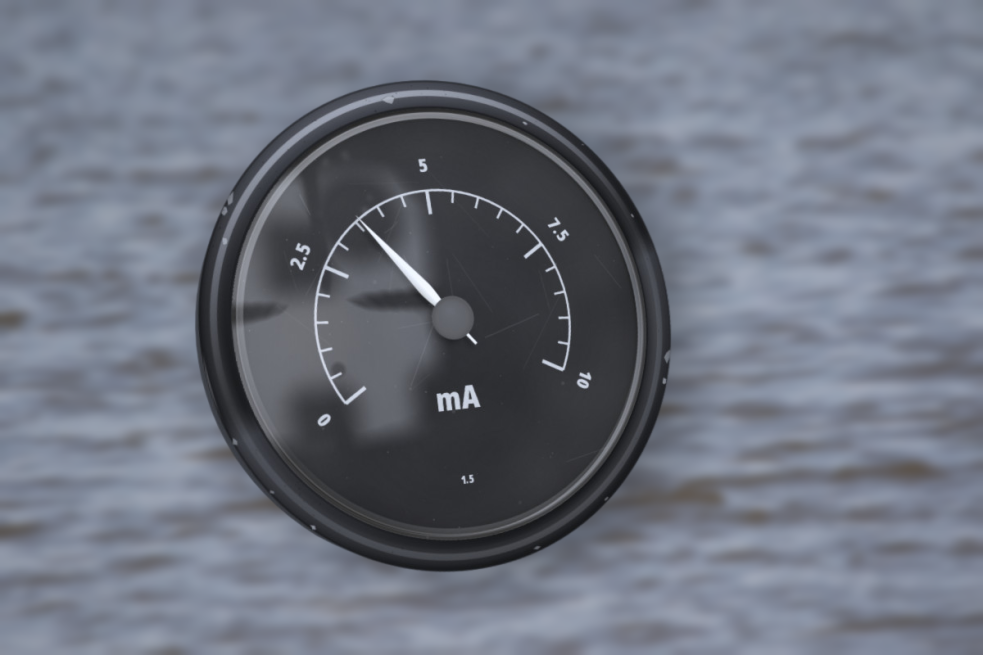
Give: 3.5 mA
